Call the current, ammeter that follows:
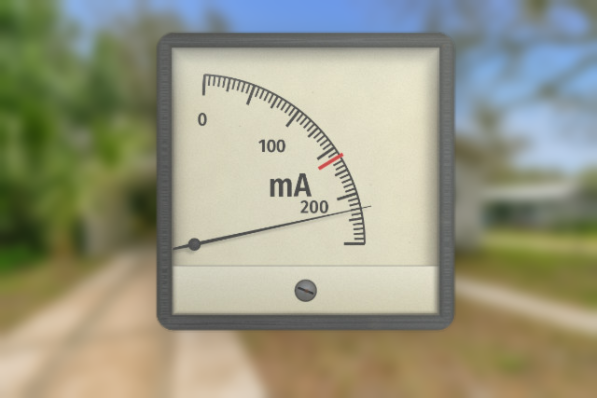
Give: 215 mA
